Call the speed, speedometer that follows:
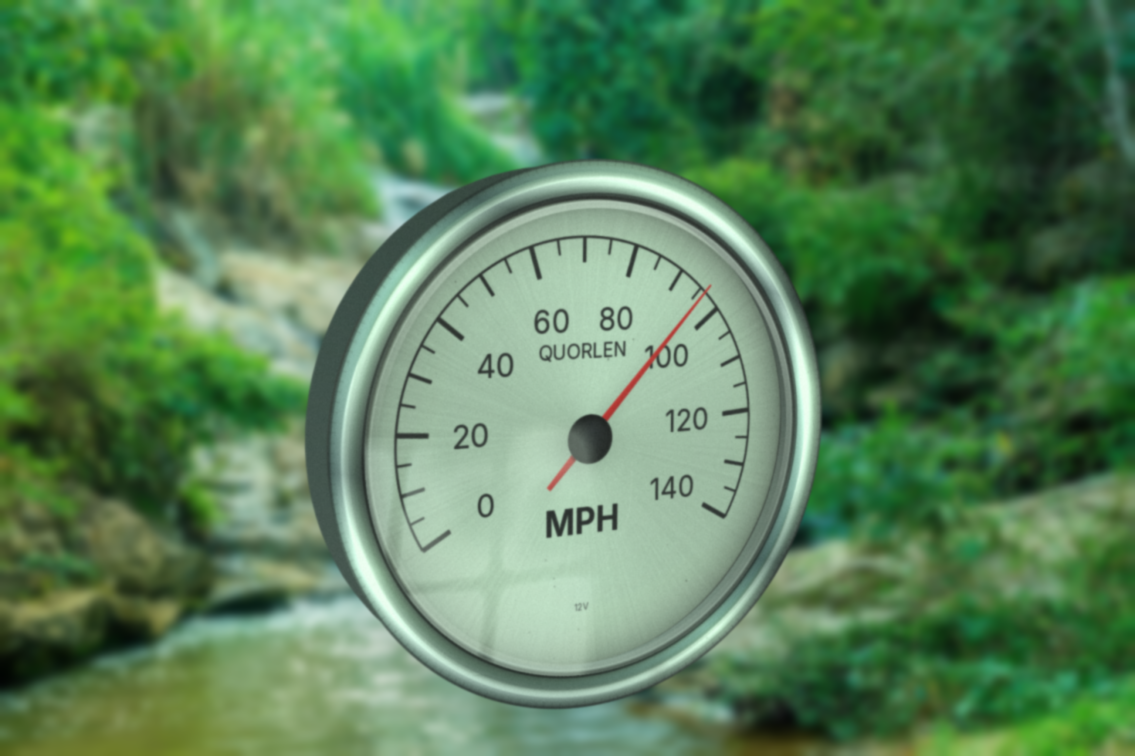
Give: 95 mph
